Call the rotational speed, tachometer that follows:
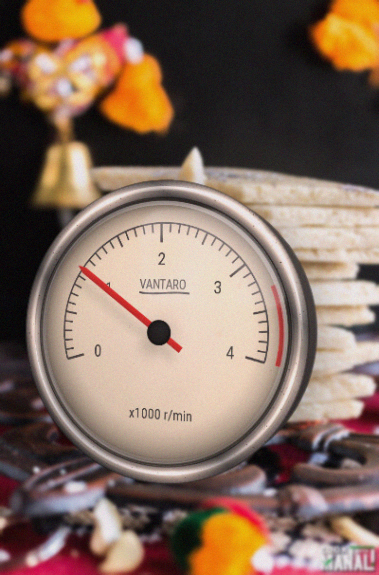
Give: 1000 rpm
